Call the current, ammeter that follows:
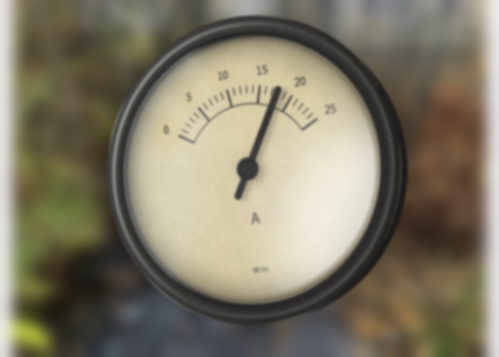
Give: 18 A
